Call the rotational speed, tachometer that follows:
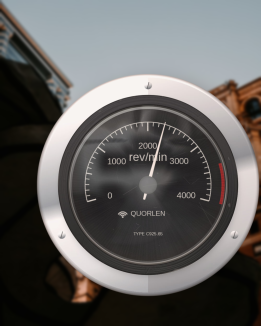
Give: 2300 rpm
